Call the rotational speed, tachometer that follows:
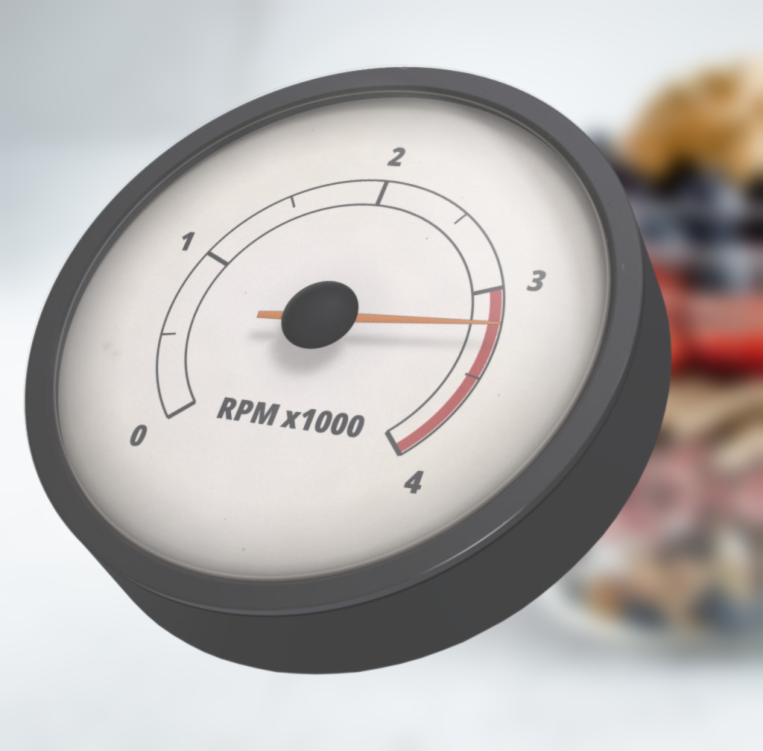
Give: 3250 rpm
